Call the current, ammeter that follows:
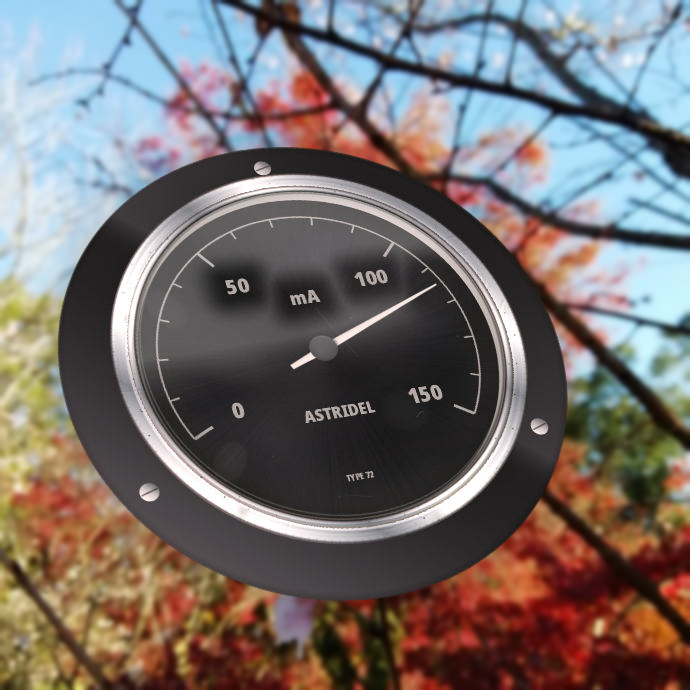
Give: 115 mA
